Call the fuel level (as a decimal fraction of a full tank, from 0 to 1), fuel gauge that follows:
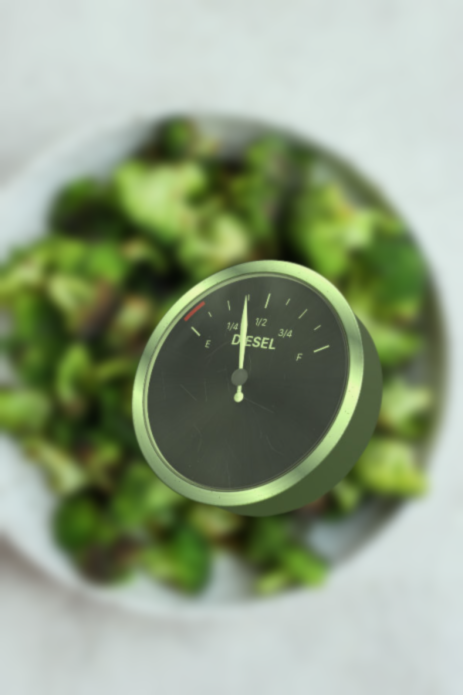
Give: 0.375
